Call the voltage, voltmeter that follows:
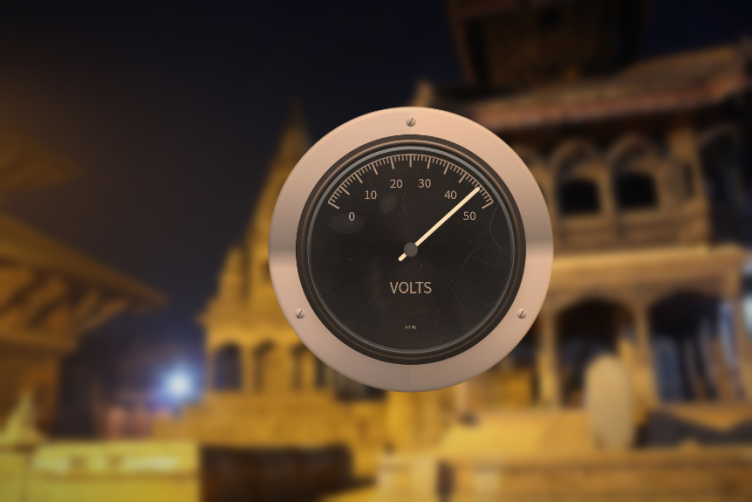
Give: 45 V
